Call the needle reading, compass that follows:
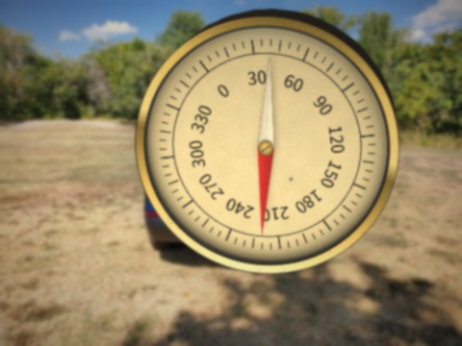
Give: 220 °
